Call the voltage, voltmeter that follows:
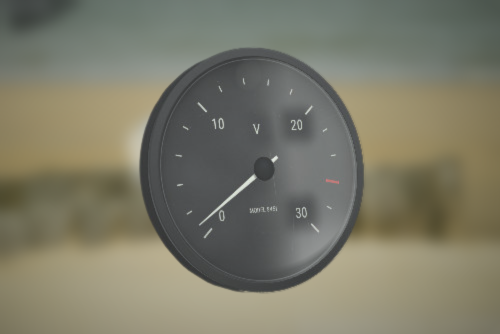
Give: 1 V
